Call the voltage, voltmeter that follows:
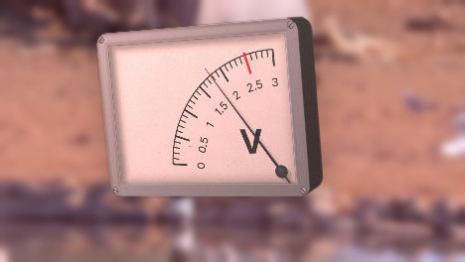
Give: 1.8 V
